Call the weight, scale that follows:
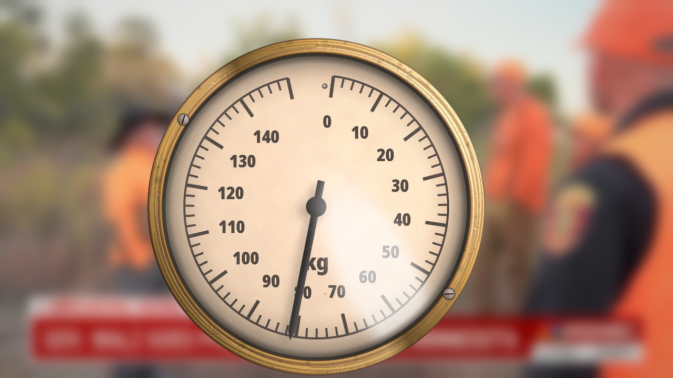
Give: 81 kg
